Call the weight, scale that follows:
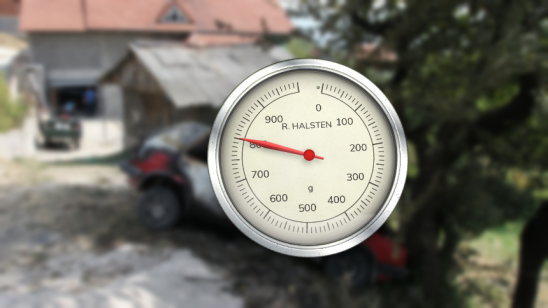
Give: 800 g
